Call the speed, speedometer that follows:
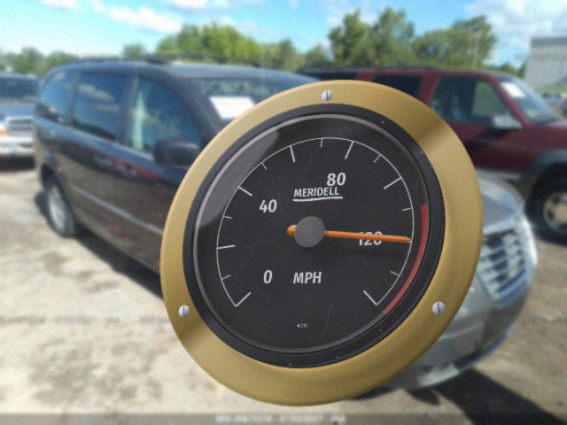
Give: 120 mph
